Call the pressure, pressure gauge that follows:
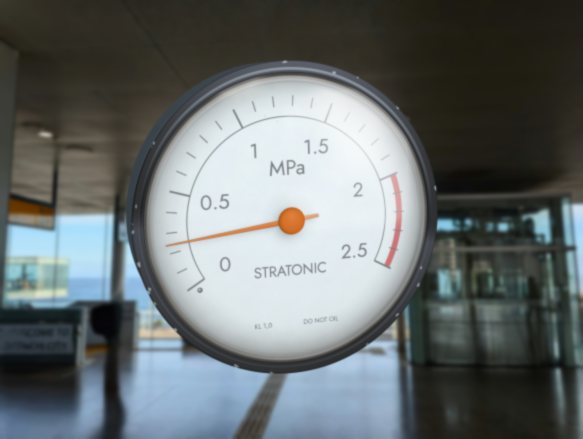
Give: 0.25 MPa
